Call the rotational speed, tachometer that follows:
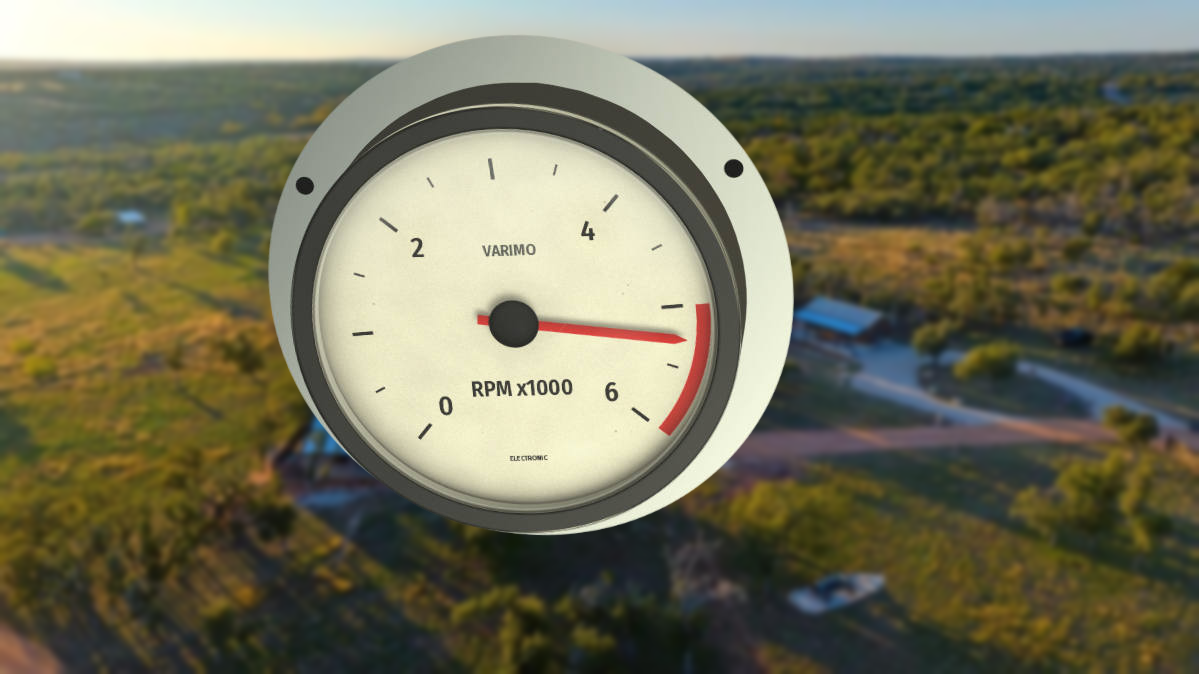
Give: 5250 rpm
